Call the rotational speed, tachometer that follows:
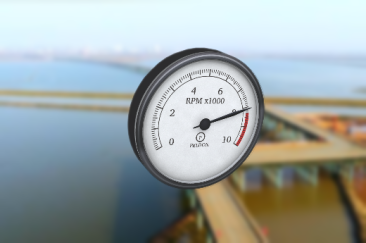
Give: 8000 rpm
